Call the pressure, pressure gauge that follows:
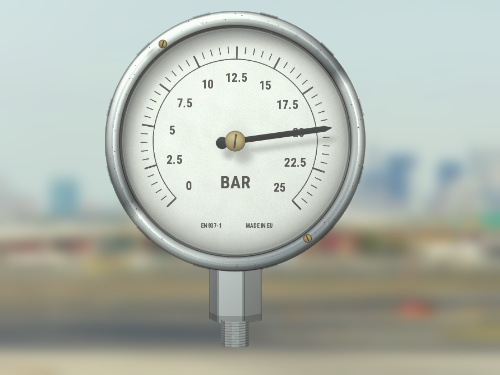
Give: 20 bar
